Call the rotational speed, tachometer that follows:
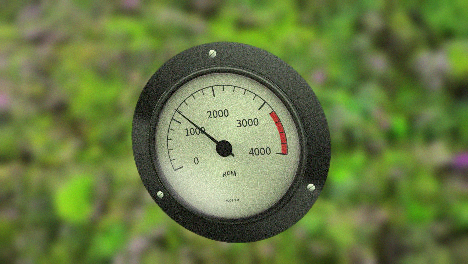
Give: 1200 rpm
